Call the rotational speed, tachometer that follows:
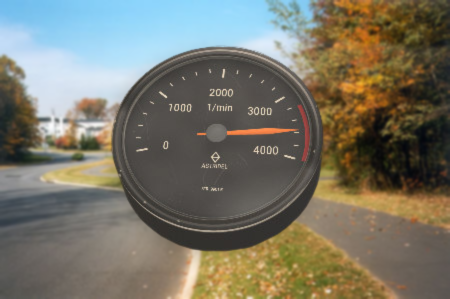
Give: 3600 rpm
